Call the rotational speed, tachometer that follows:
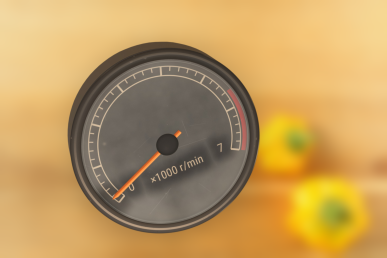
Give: 200 rpm
